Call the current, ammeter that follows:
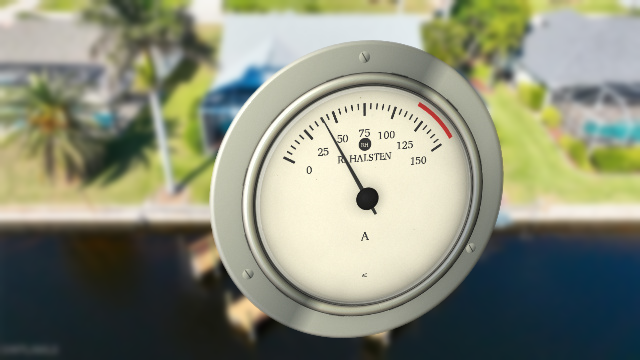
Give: 40 A
